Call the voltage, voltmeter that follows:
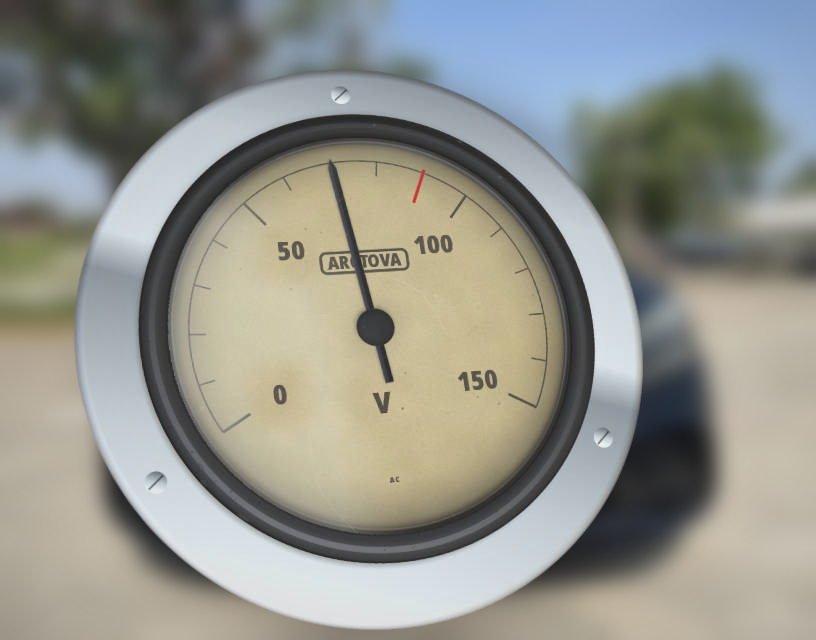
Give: 70 V
